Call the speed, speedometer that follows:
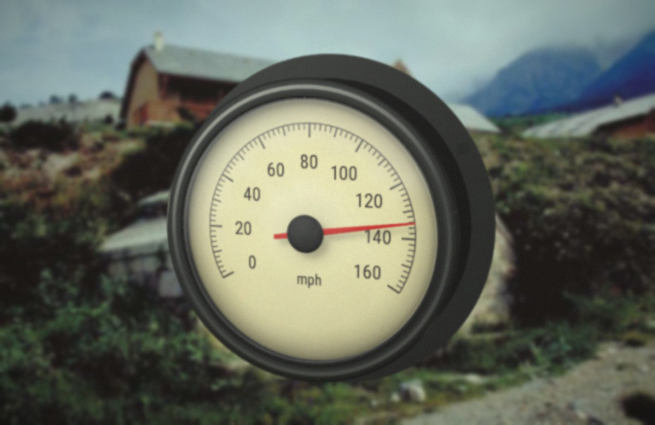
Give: 134 mph
